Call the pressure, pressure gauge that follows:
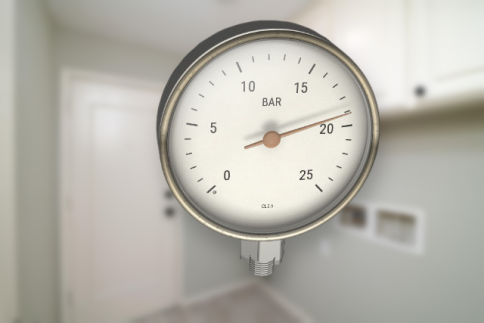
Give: 19 bar
